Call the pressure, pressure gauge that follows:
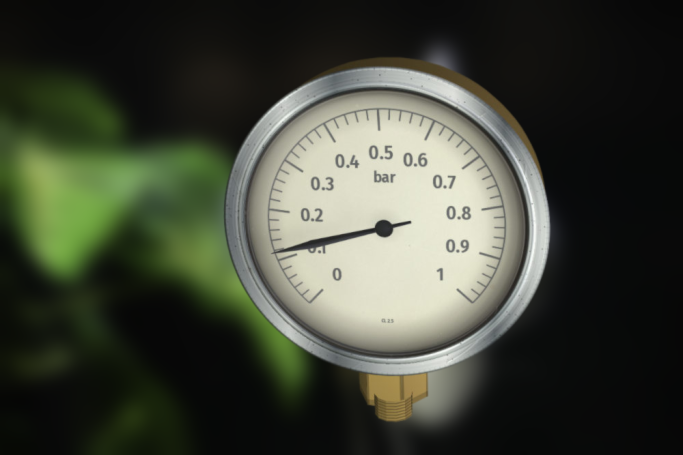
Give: 0.12 bar
